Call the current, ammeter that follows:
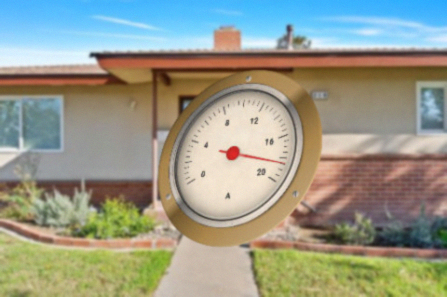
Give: 18.5 A
